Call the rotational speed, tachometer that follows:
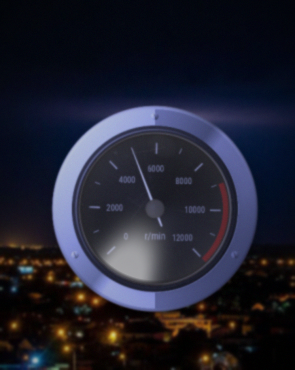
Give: 5000 rpm
